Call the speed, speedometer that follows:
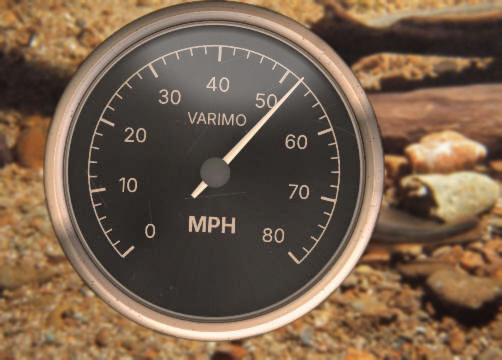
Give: 52 mph
